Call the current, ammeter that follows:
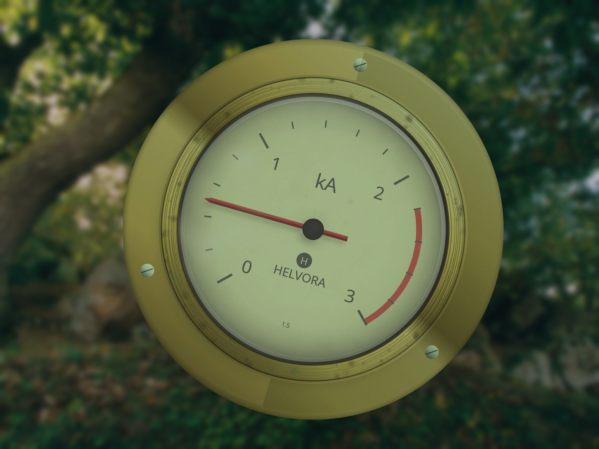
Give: 0.5 kA
